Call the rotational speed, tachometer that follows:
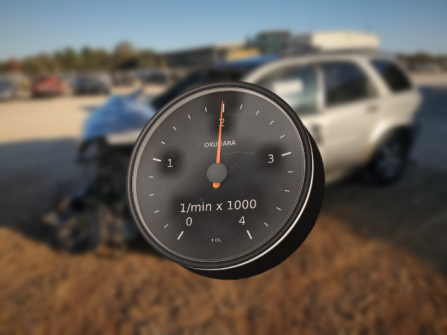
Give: 2000 rpm
